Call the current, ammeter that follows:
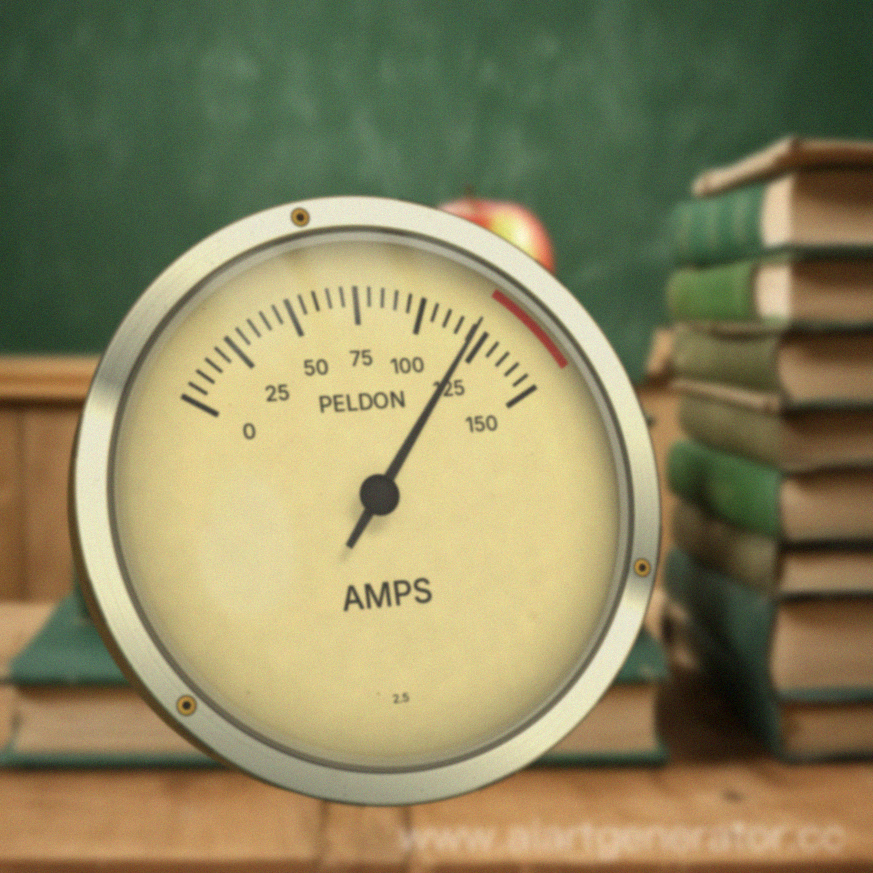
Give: 120 A
